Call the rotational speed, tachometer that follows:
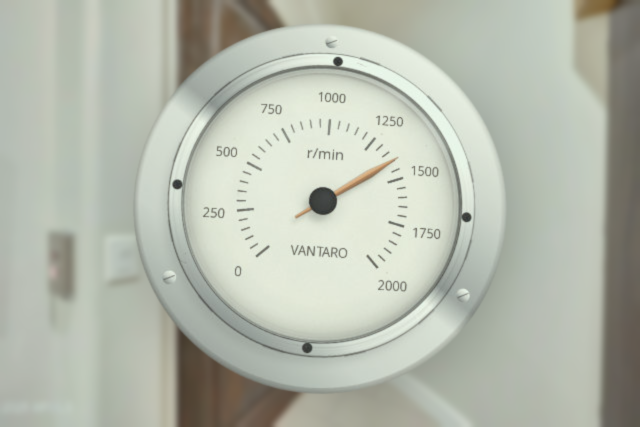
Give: 1400 rpm
